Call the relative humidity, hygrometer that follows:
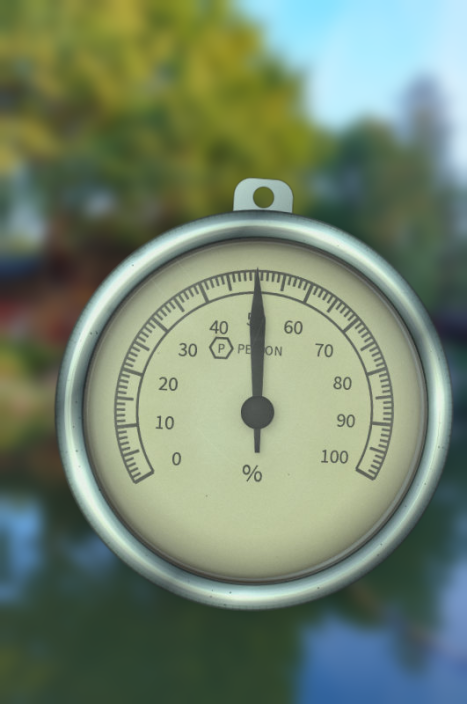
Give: 50 %
